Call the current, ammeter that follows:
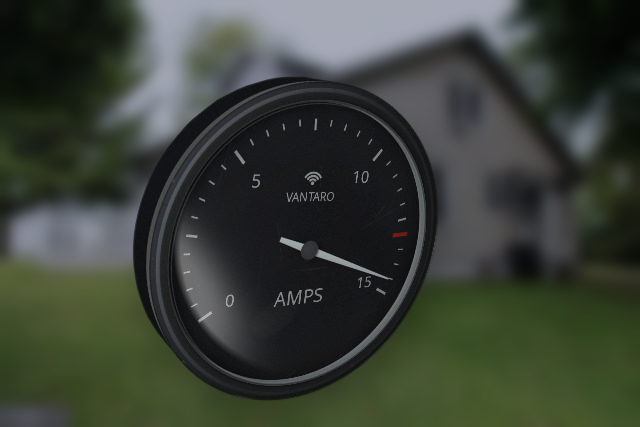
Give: 14.5 A
